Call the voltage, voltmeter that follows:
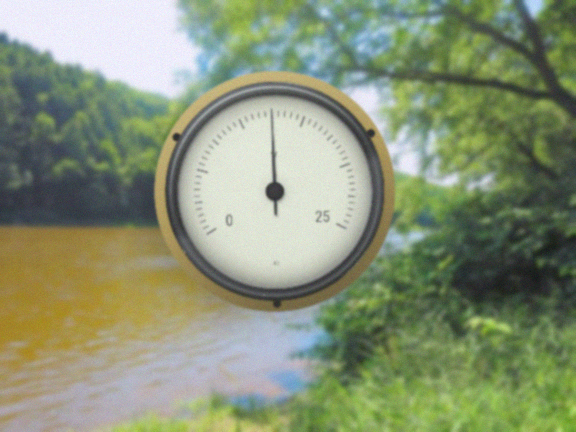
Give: 12.5 V
